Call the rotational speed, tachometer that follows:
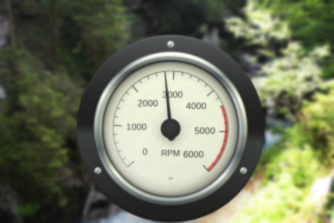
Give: 2800 rpm
